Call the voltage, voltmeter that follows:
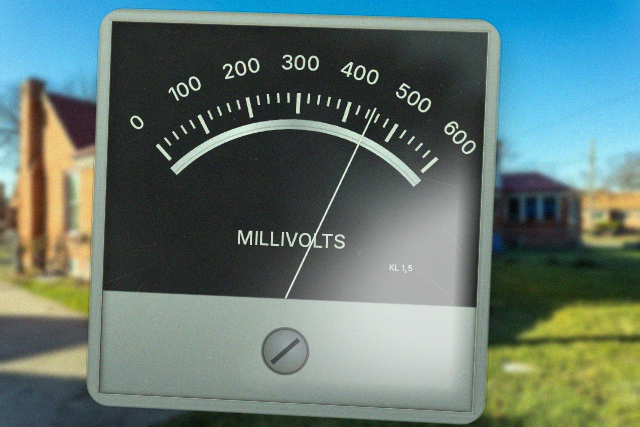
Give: 450 mV
